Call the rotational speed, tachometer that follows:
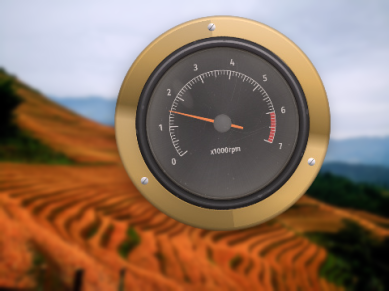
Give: 1500 rpm
